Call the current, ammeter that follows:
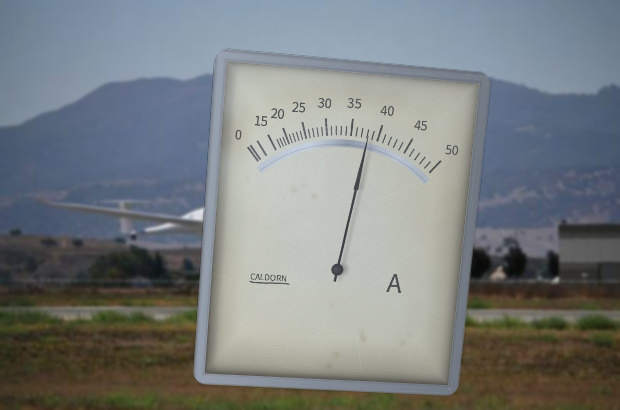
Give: 38 A
